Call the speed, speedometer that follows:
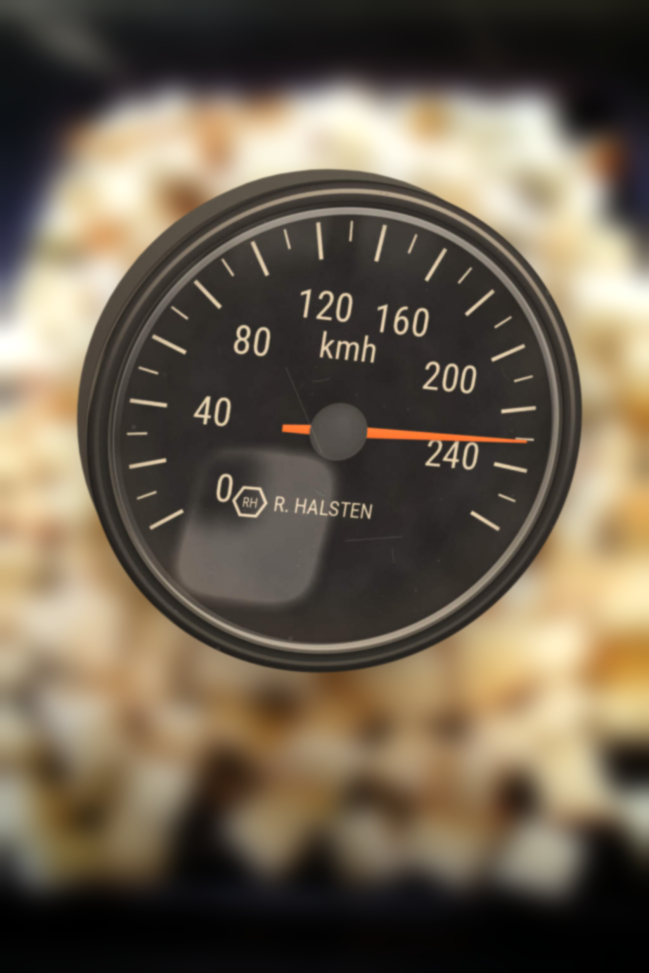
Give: 230 km/h
